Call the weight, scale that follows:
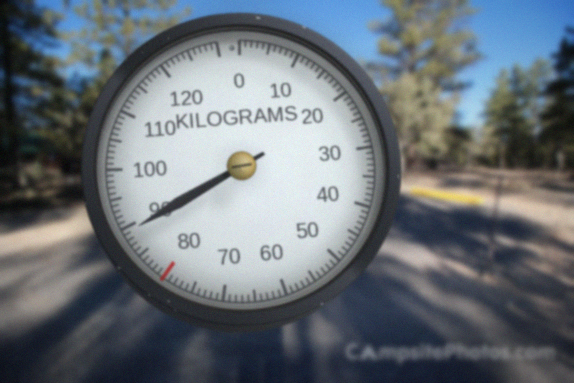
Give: 89 kg
